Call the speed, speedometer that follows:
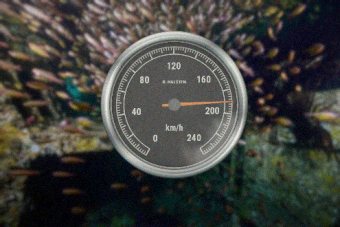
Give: 190 km/h
